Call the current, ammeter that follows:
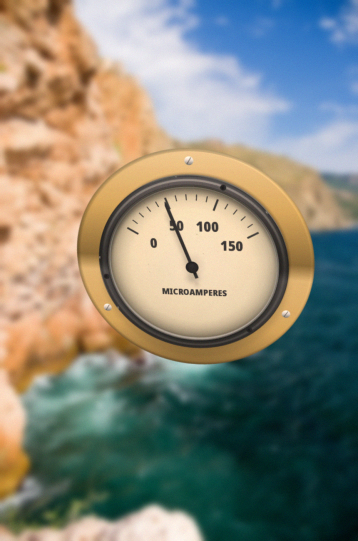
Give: 50 µA
